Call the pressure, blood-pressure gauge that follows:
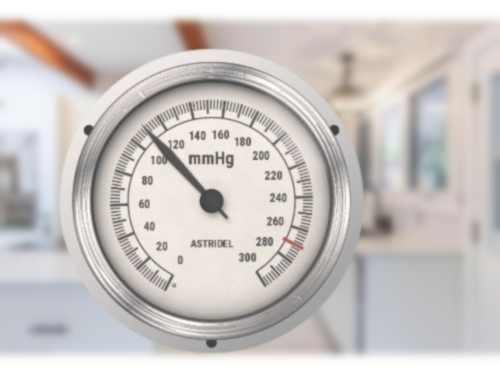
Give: 110 mmHg
